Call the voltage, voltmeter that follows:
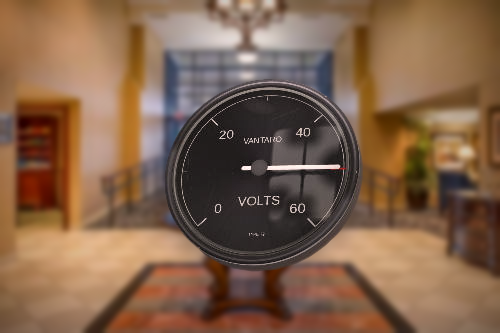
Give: 50 V
